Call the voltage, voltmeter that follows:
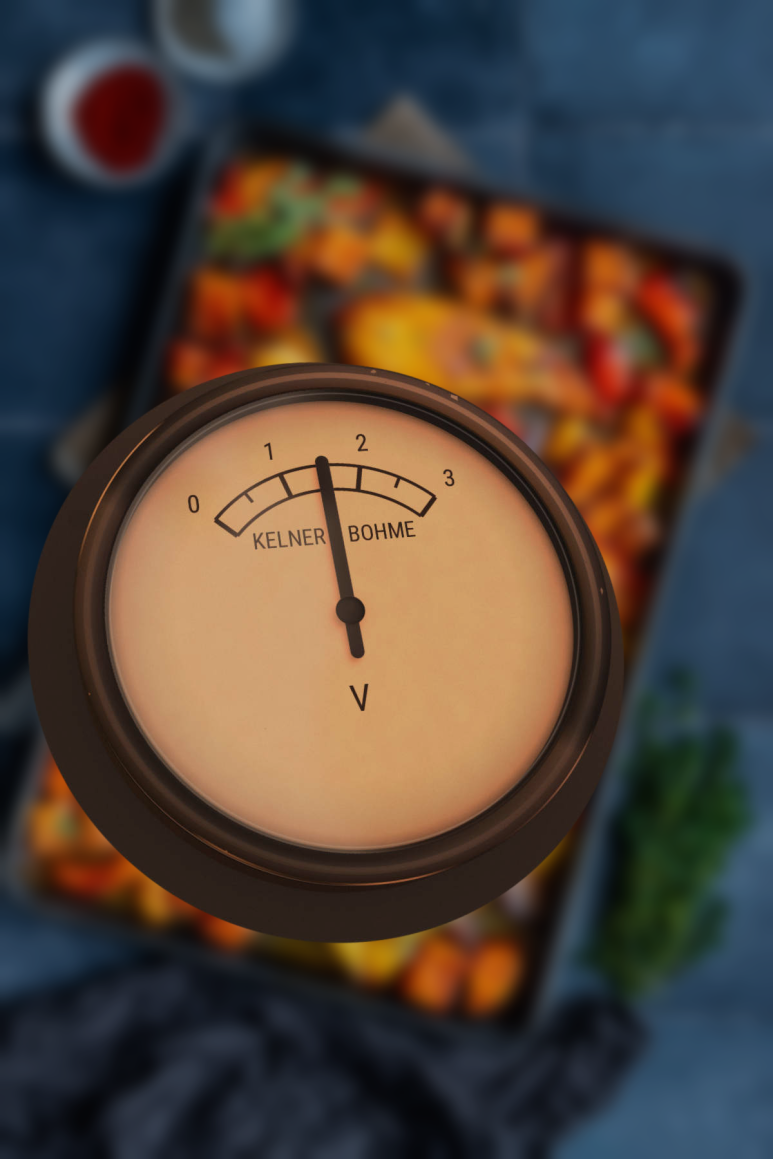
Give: 1.5 V
